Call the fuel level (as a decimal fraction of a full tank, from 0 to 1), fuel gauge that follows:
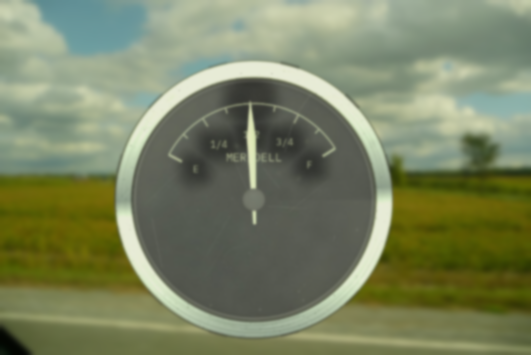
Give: 0.5
